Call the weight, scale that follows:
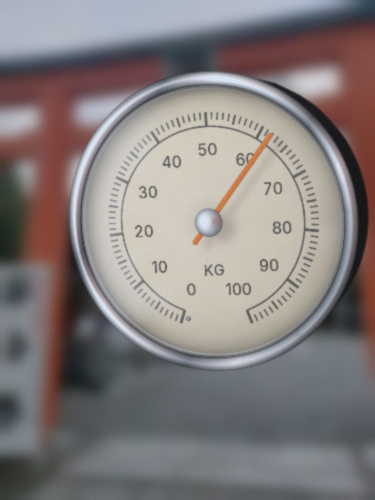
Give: 62 kg
